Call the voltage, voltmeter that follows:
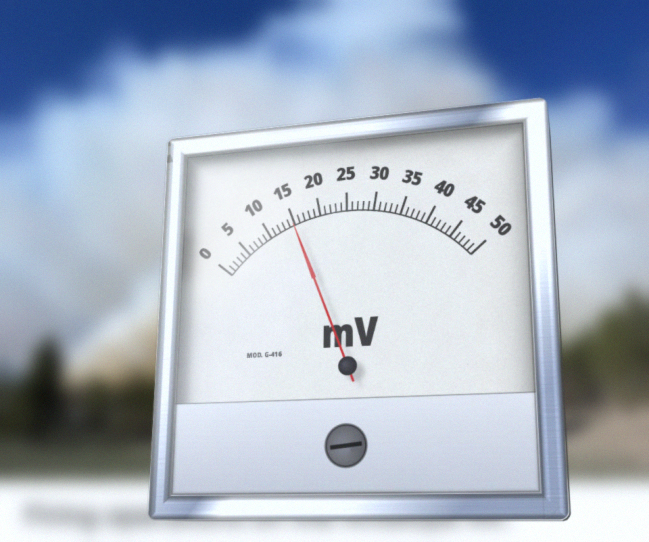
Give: 15 mV
